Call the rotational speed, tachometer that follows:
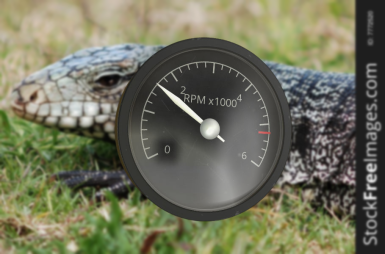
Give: 1600 rpm
